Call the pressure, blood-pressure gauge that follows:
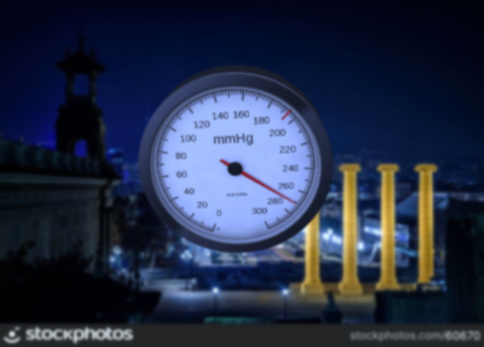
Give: 270 mmHg
